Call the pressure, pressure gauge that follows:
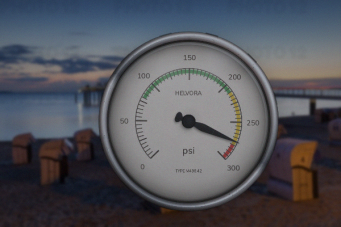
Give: 275 psi
